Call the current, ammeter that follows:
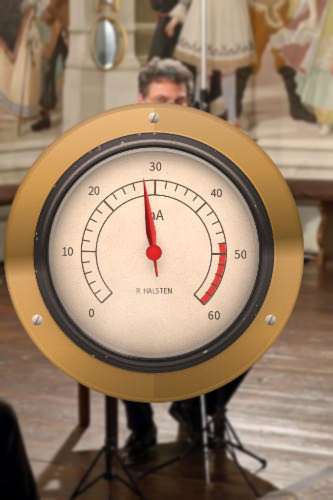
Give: 28 mA
